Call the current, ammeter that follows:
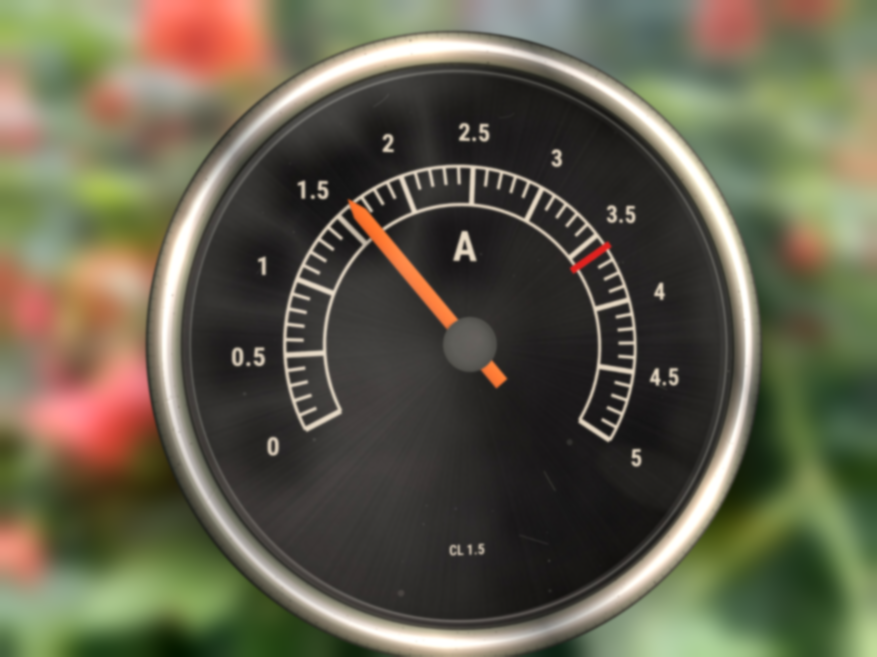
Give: 1.6 A
